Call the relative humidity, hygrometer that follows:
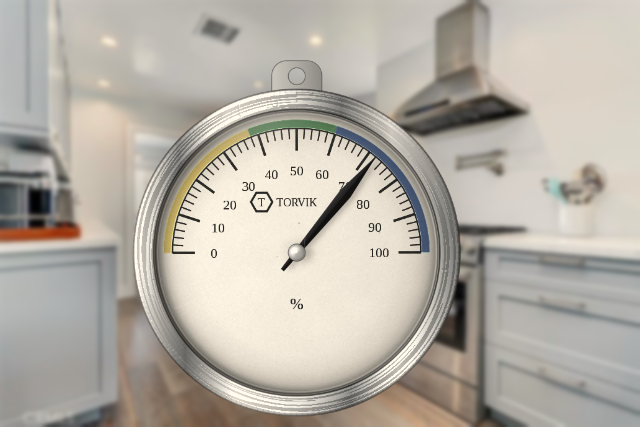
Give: 72 %
